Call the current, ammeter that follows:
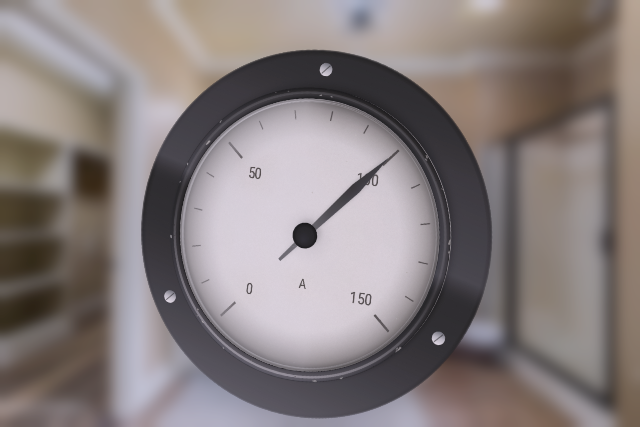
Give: 100 A
